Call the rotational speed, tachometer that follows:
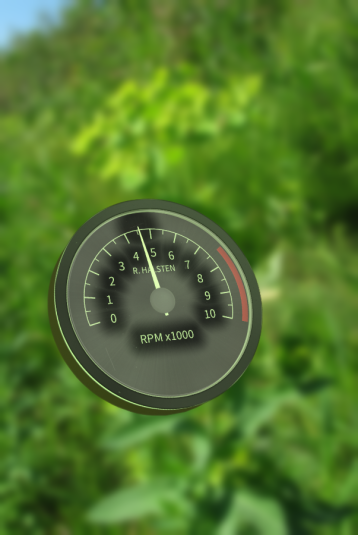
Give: 4500 rpm
